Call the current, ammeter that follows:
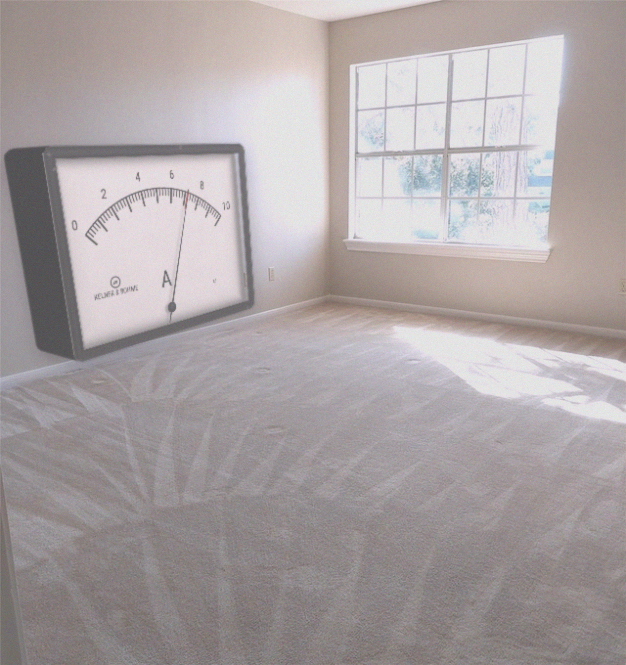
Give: 7 A
